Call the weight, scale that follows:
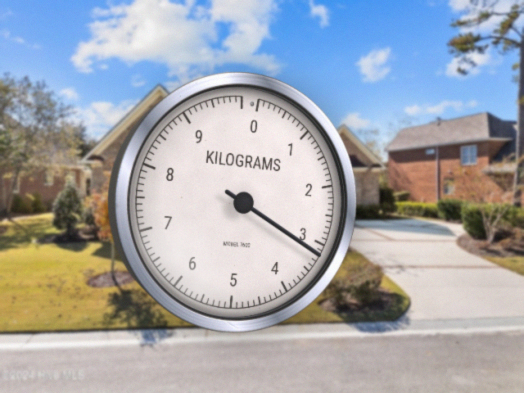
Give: 3.2 kg
